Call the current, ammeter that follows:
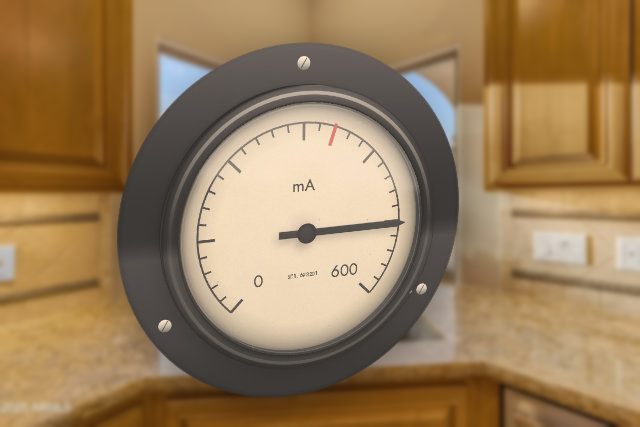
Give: 500 mA
